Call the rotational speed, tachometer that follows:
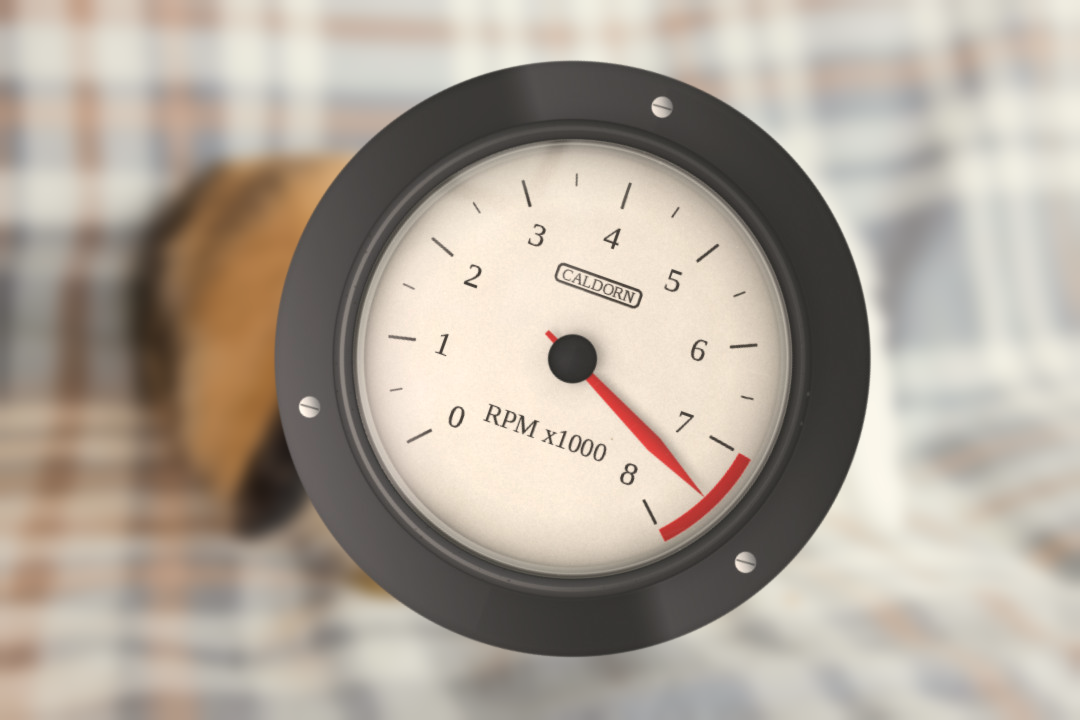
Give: 7500 rpm
